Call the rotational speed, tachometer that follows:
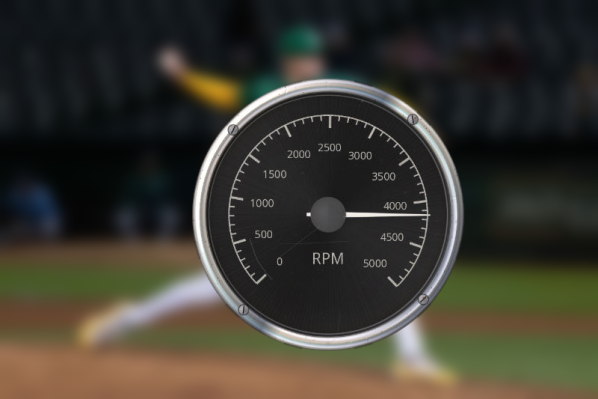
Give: 4150 rpm
